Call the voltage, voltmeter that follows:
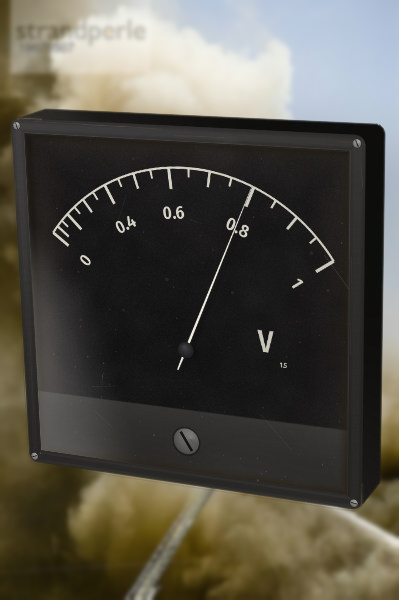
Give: 0.8 V
